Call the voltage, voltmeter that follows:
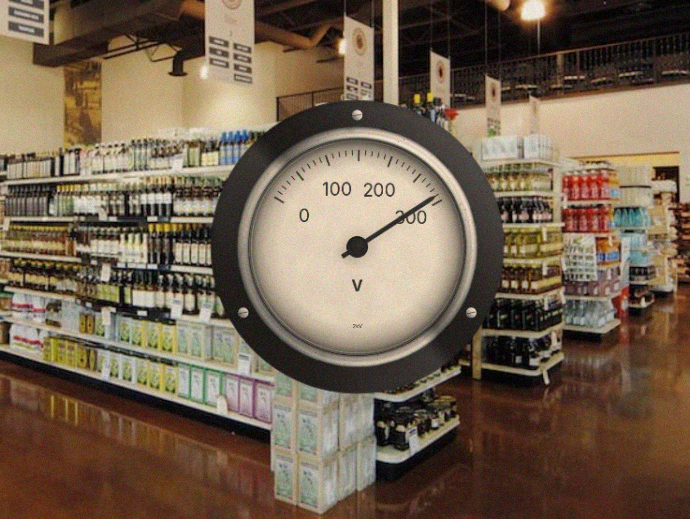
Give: 290 V
